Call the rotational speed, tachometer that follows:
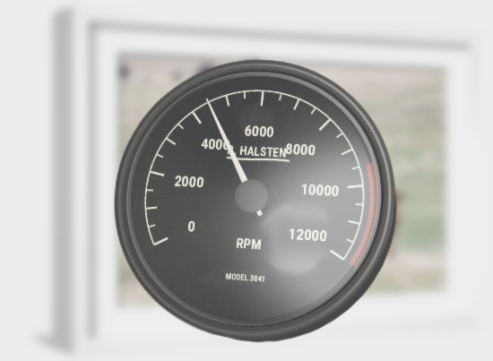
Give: 4500 rpm
